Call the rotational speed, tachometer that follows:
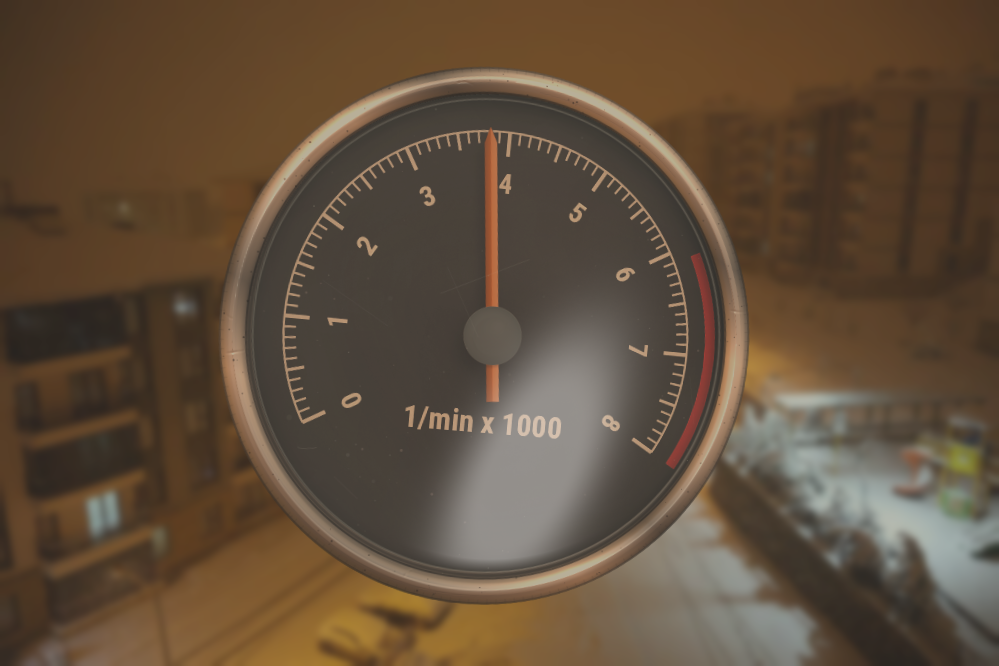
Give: 3800 rpm
